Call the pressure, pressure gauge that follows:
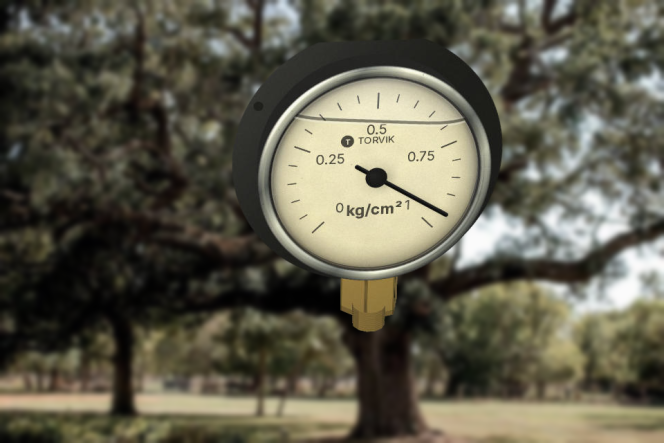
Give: 0.95 kg/cm²
